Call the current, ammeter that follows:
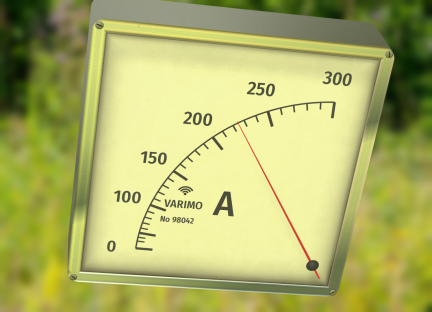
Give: 225 A
